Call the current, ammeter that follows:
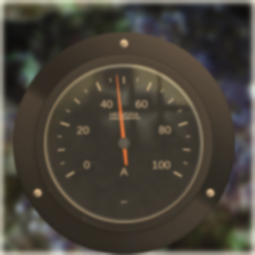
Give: 47.5 A
